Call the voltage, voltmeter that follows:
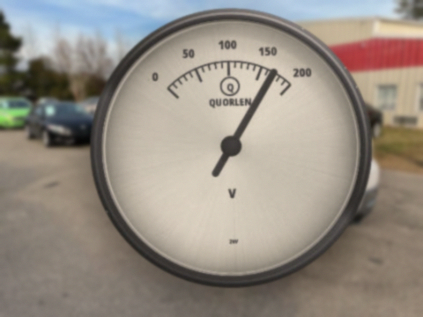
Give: 170 V
